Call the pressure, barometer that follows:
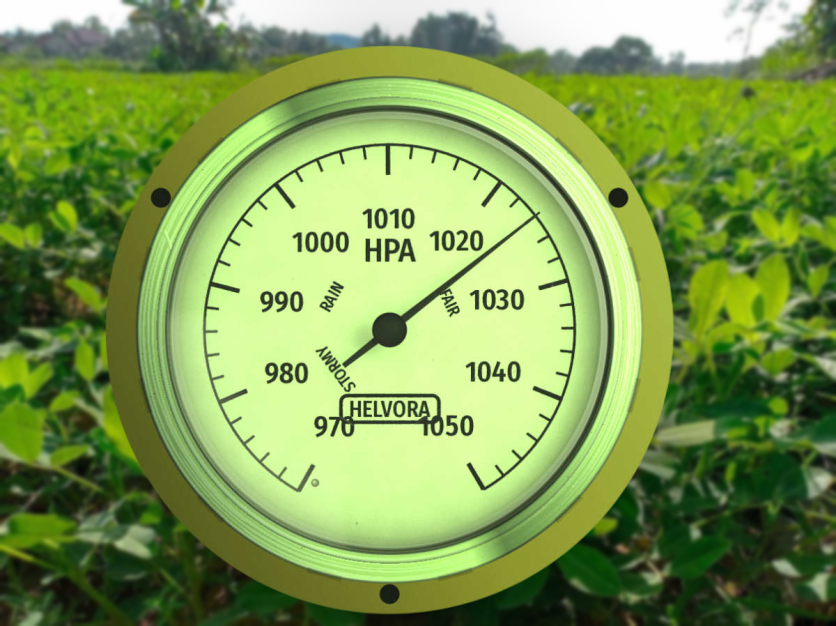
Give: 1024 hPa
